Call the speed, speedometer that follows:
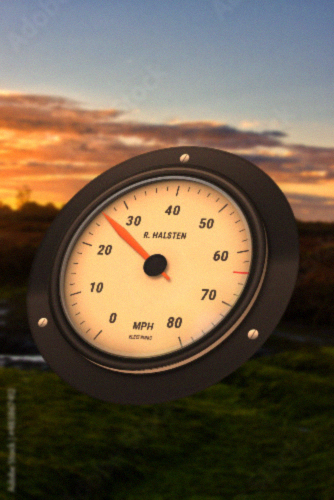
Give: 26 mph
